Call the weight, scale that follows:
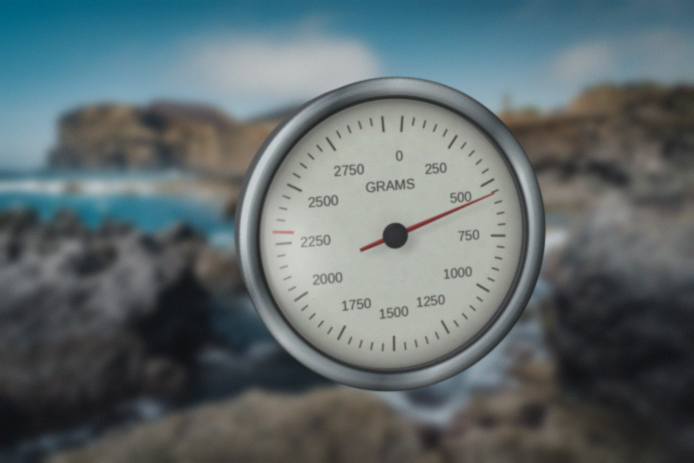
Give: 550 g
